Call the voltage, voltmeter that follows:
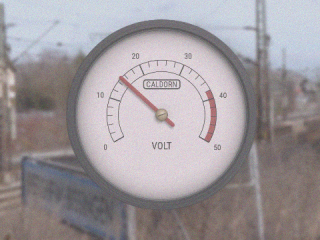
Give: 15 V
